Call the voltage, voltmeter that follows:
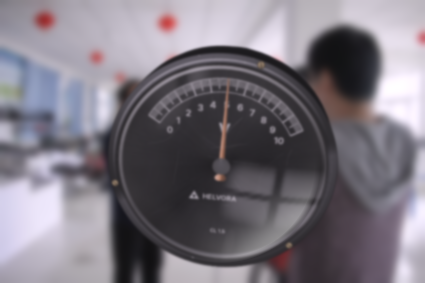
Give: 5 V
